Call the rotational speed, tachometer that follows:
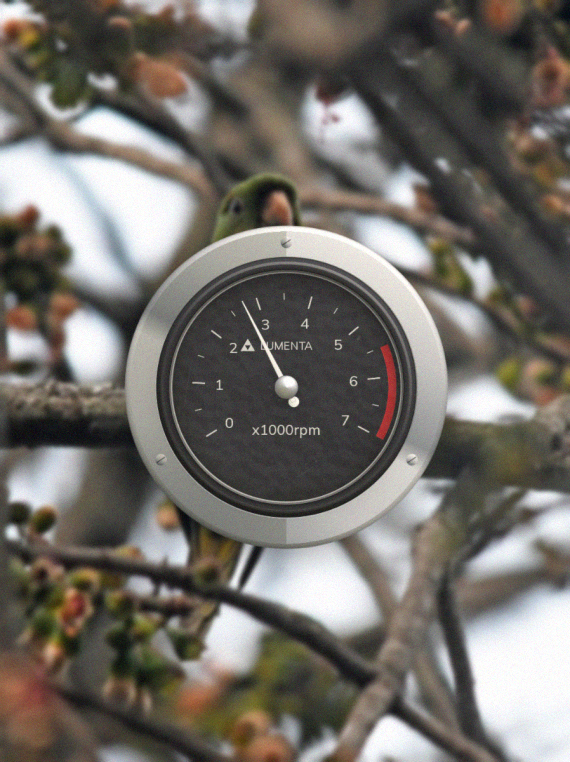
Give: 2750 rpm
